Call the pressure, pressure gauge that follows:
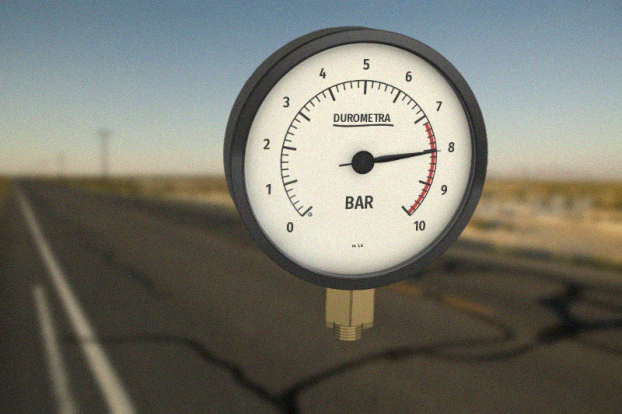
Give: 8 bar
